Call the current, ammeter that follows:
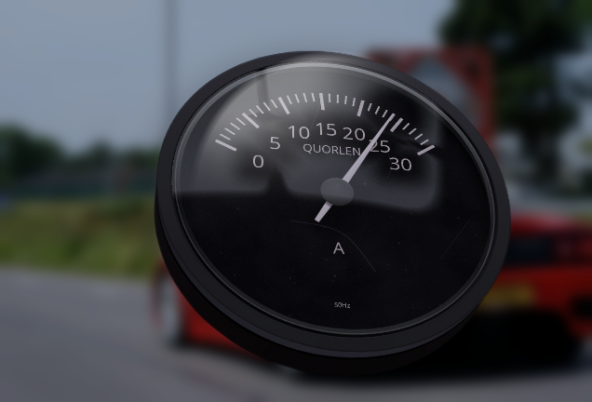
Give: 24 A
